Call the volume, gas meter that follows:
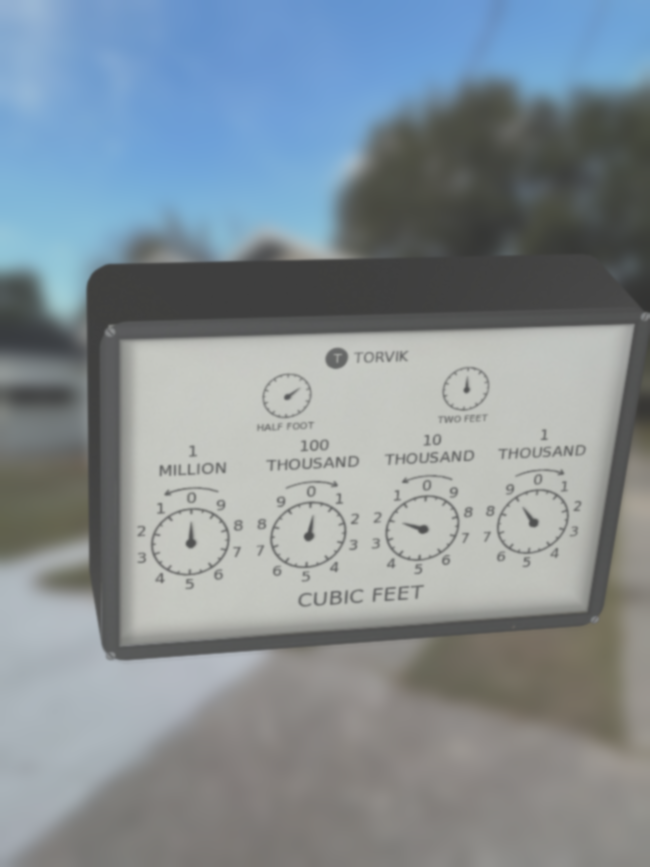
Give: 1900 ft³
